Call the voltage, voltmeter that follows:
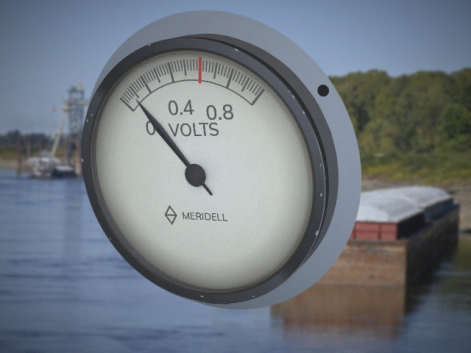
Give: 0.1 V
